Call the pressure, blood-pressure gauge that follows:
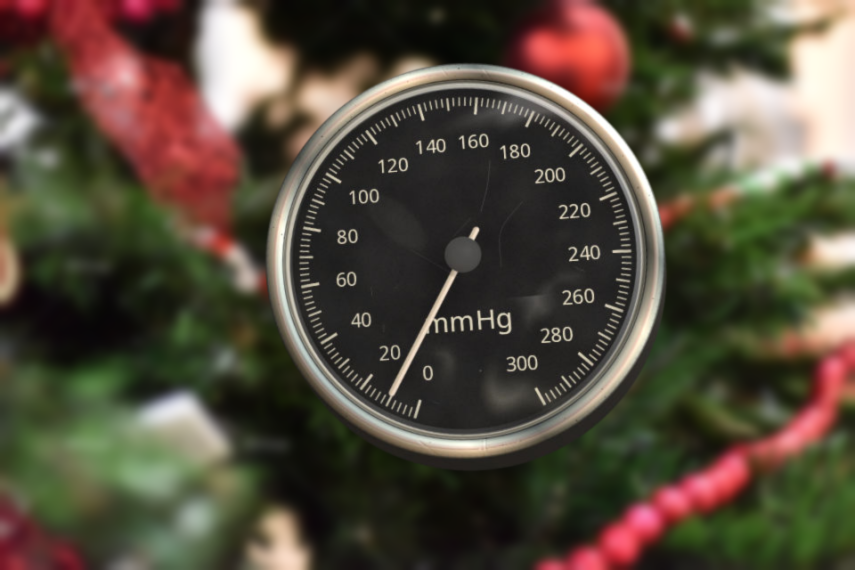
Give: 10 mmHg
